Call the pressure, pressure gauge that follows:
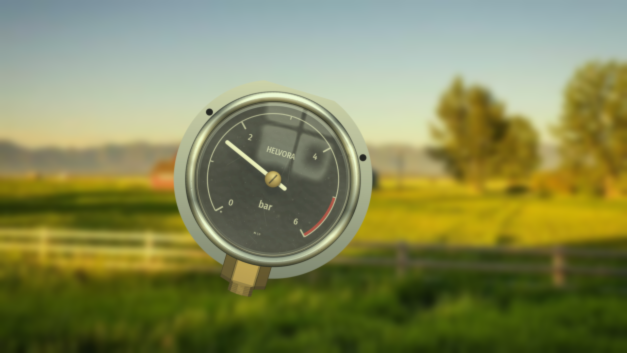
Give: 1.5 bar
